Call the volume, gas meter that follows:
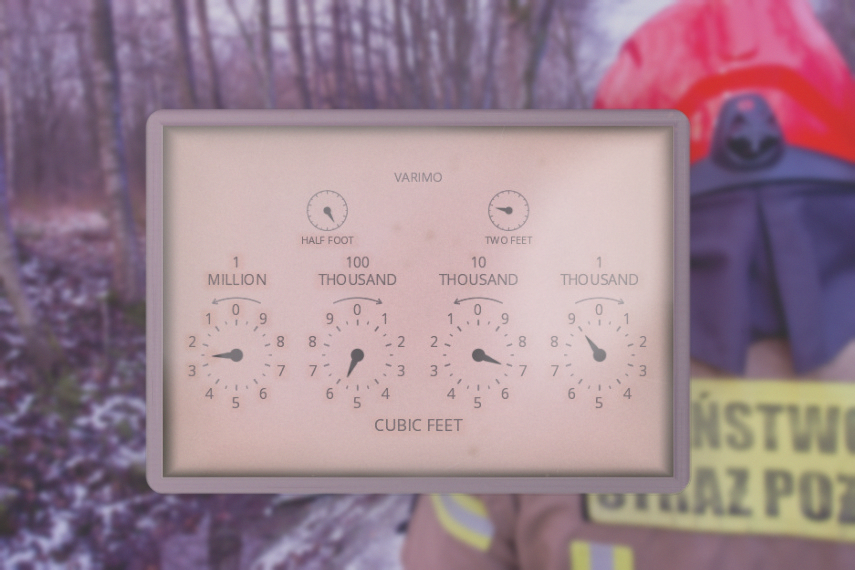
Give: 256900 ft³
